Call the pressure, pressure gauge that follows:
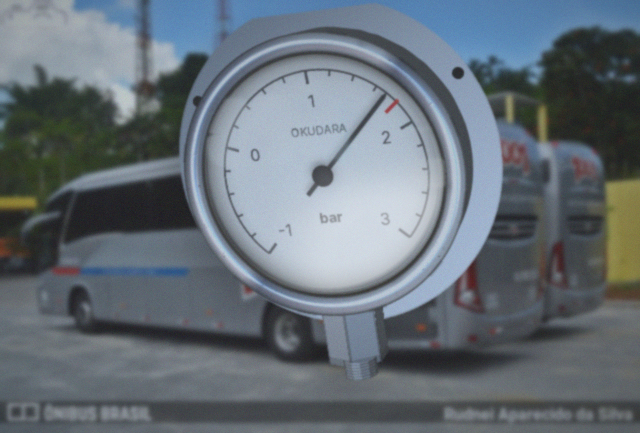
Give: 1.7 bar
